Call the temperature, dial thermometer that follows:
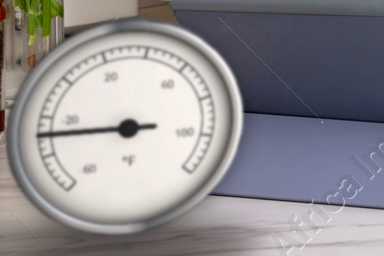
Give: -28 °F
